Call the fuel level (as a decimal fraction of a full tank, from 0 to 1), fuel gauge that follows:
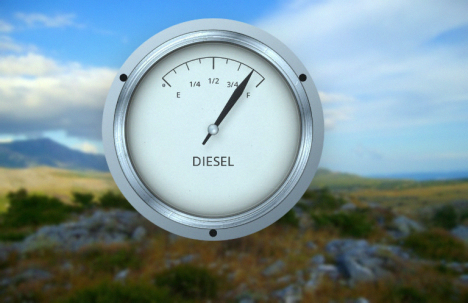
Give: 0.875
